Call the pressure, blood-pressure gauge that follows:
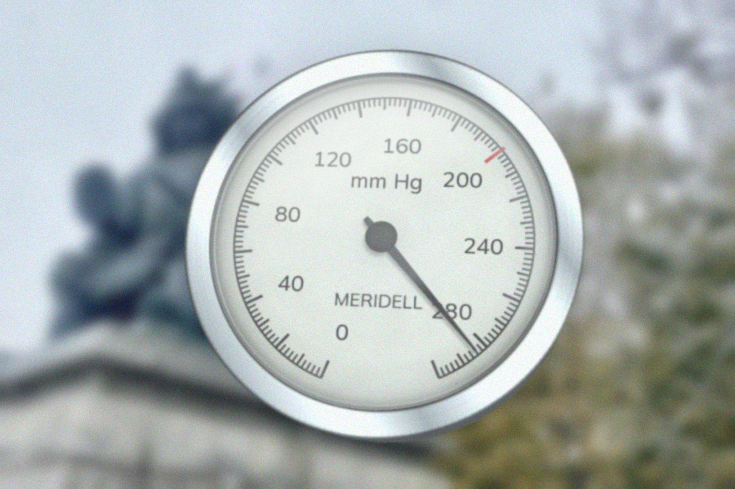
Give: 284 mmHg
